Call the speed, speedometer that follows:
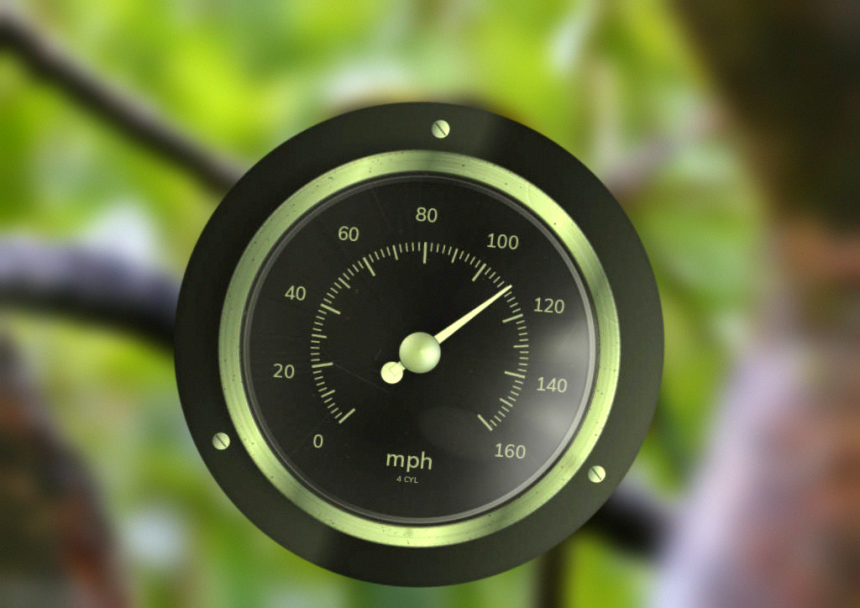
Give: 110 mph
